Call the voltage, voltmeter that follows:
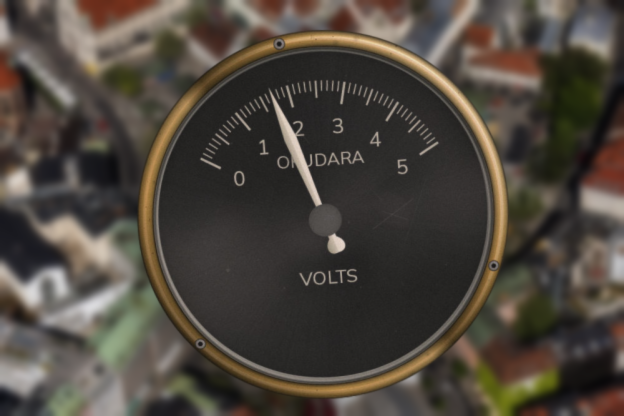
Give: 1.7 V
